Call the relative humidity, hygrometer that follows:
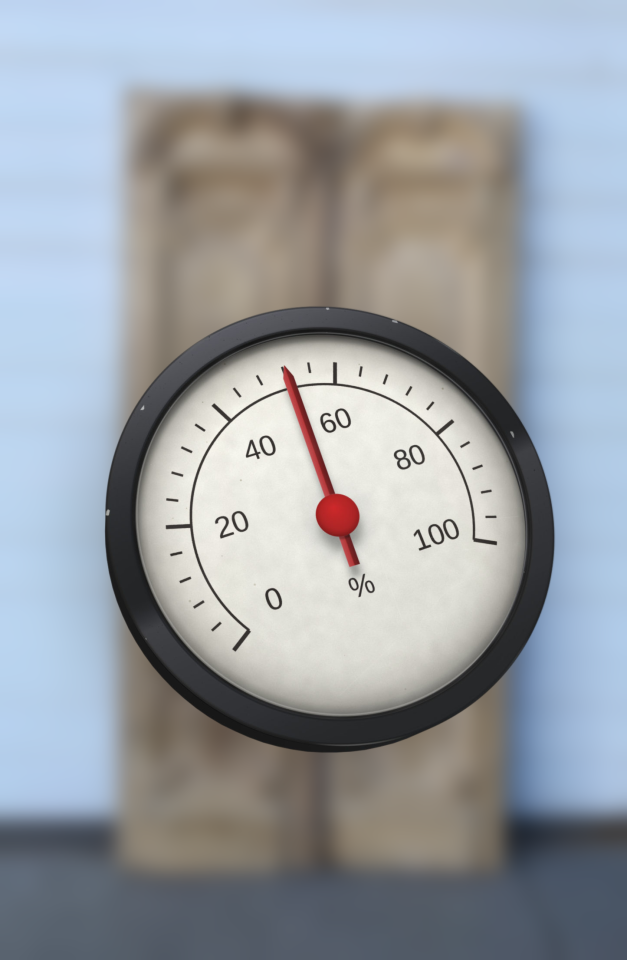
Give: 52 %
